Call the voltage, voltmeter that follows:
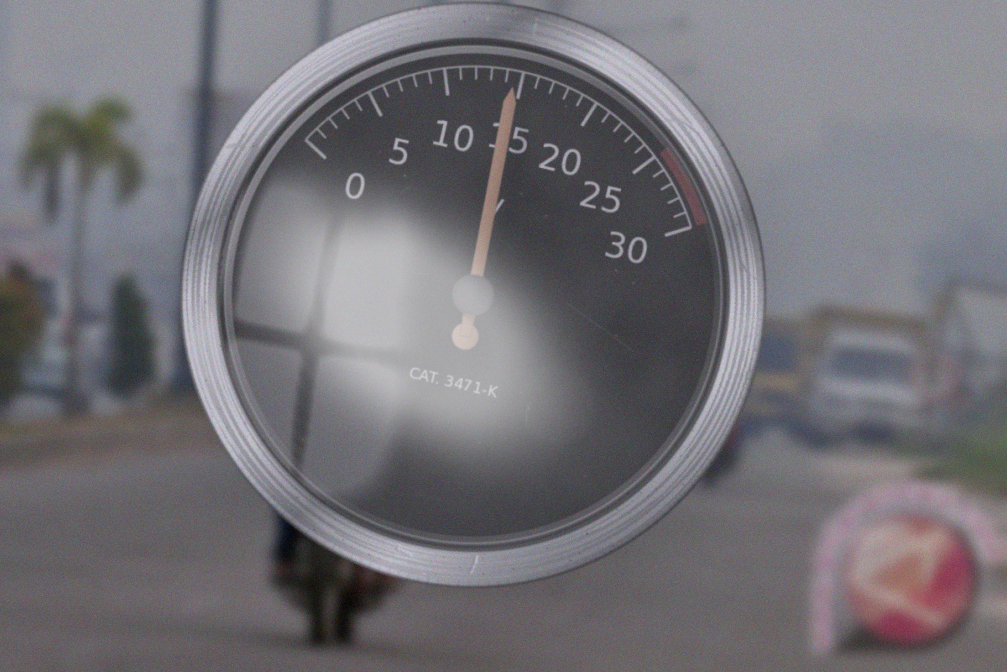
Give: 14.5 V
